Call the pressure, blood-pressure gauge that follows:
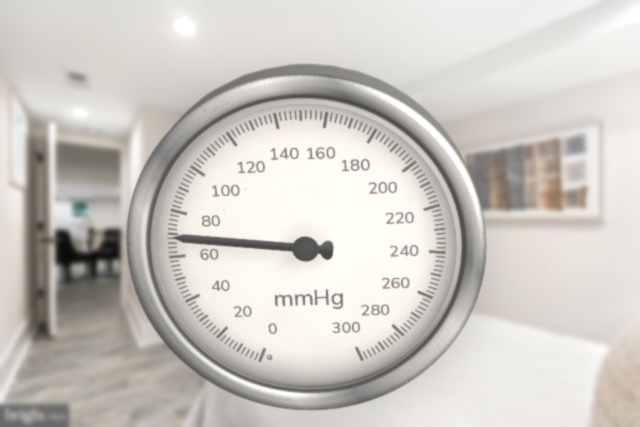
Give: 70 mmHg
